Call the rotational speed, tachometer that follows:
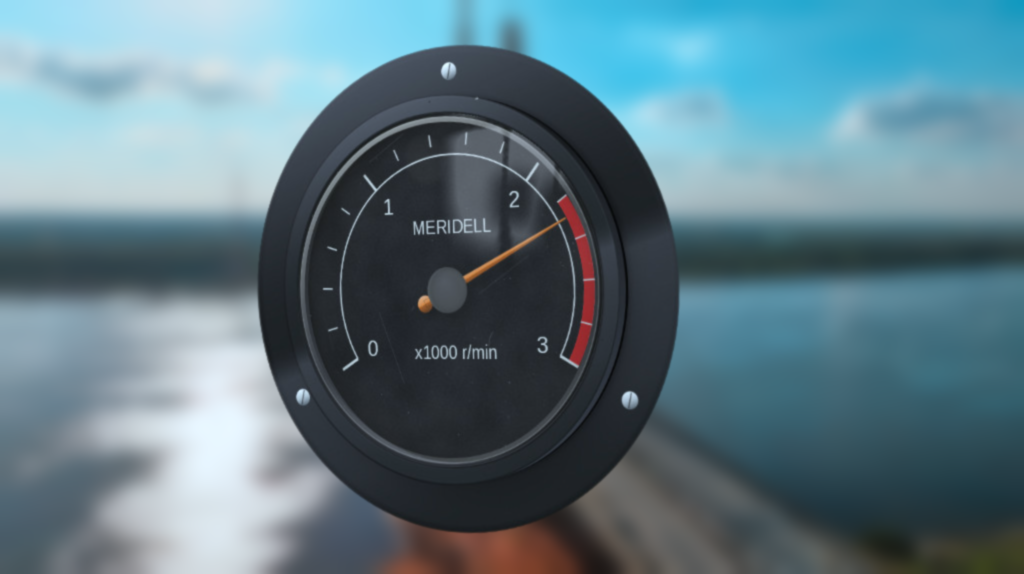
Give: 2300 rpm
